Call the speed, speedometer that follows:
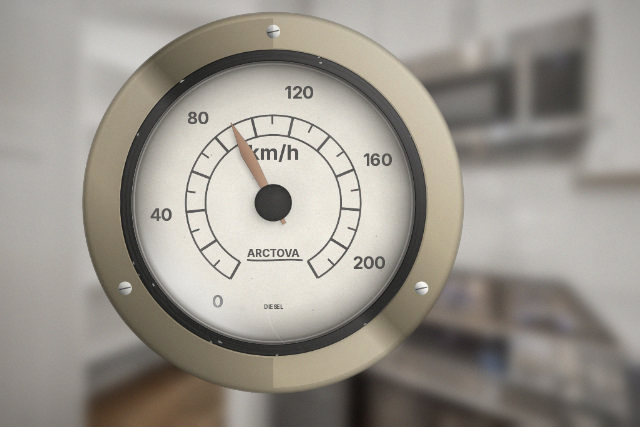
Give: 90 km/h
